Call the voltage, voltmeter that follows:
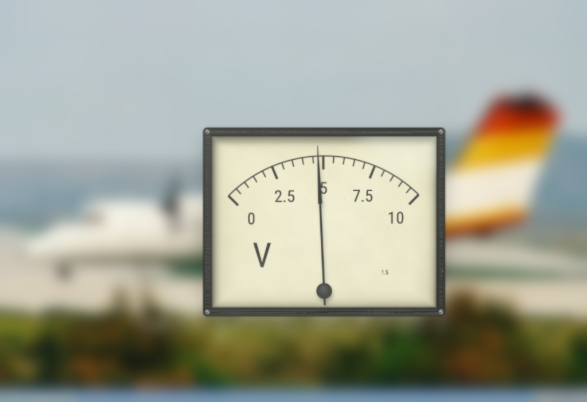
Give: 4.75 V
